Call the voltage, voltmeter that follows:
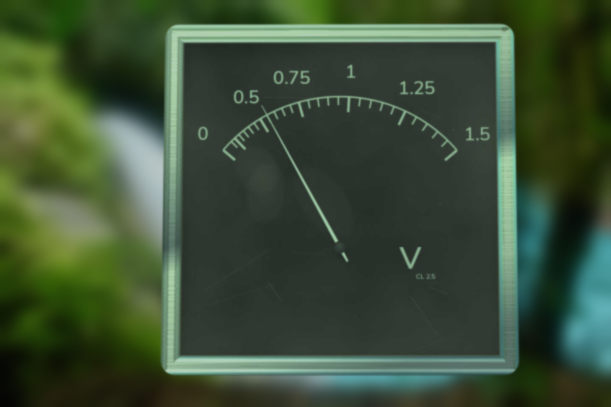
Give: 0.55 V
